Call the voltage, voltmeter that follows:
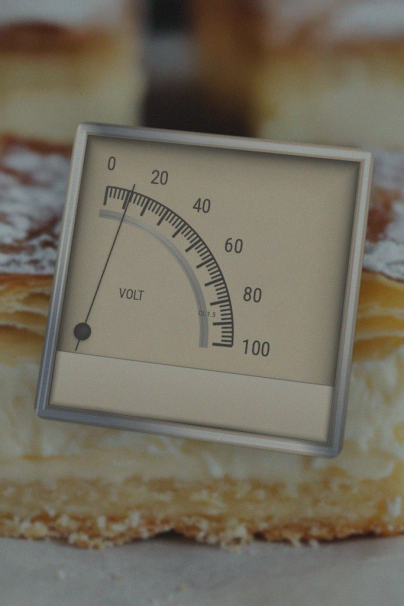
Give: 12 V
